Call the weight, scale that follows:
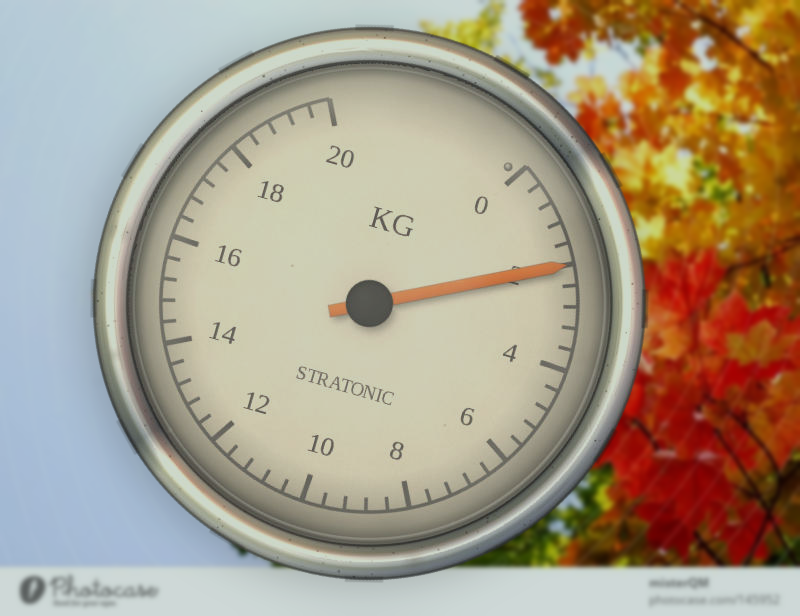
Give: 2 kg
